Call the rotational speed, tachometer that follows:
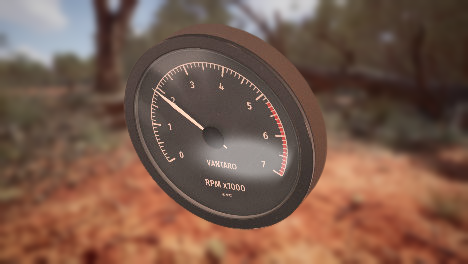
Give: 2000 rpm
